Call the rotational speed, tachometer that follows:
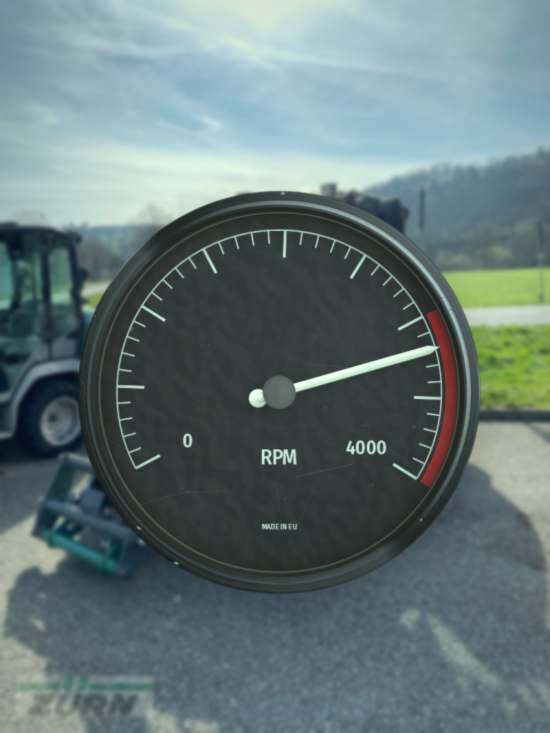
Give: 3200 rpm
